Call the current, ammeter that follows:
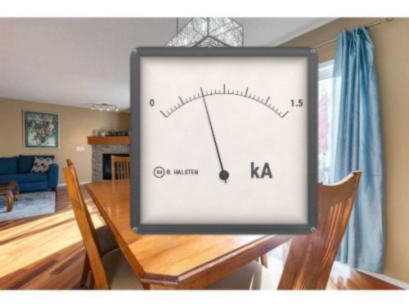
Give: 0.5 kA
